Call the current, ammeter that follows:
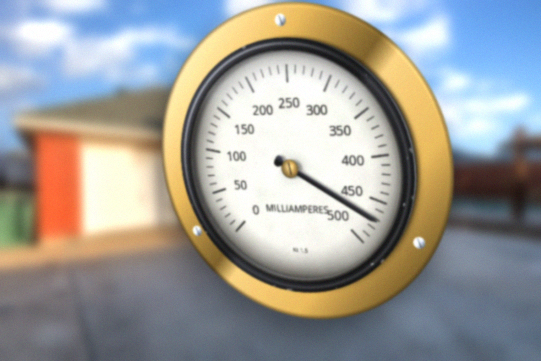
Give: 470 mA
